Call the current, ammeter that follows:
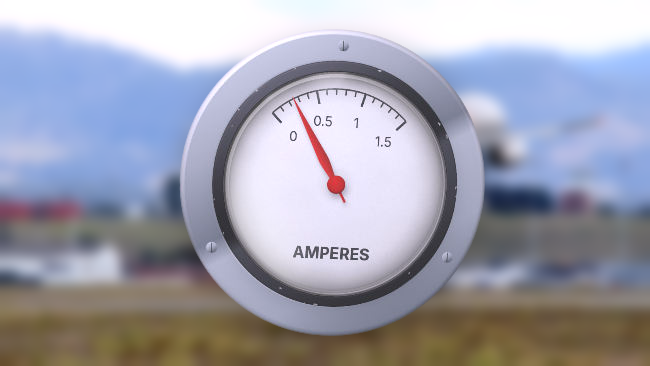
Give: 0.25 A
